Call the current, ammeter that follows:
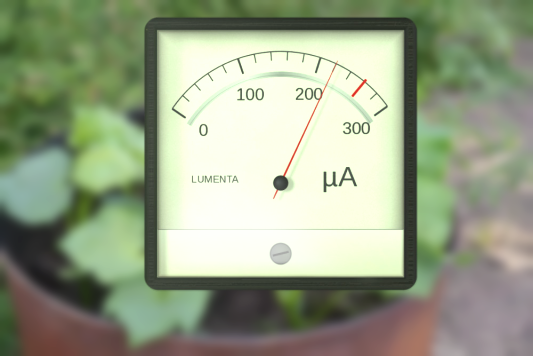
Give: 220 µA
